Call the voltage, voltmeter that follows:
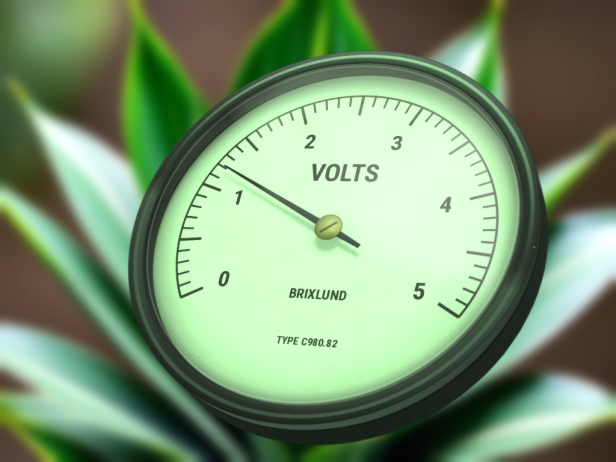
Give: 1.2 V
